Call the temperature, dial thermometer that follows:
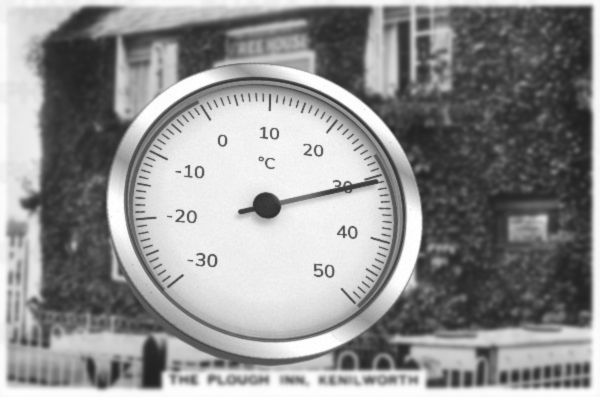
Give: 31 °C
